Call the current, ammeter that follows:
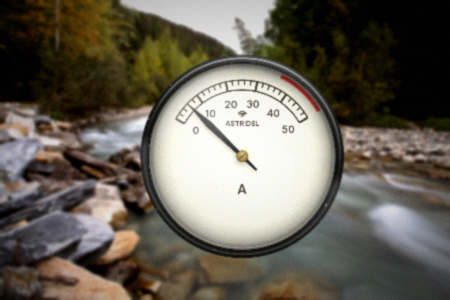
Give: 6 A
